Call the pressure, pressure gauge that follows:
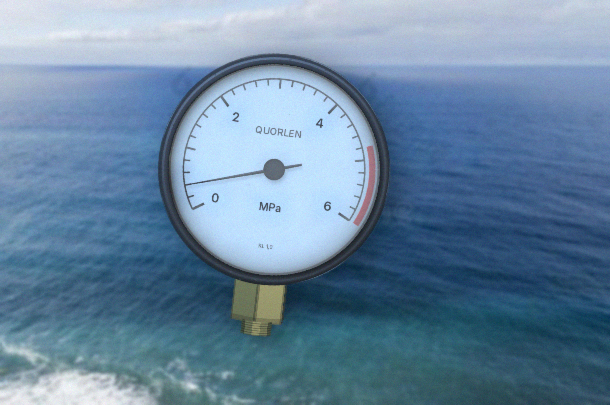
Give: 0.4 MPa
